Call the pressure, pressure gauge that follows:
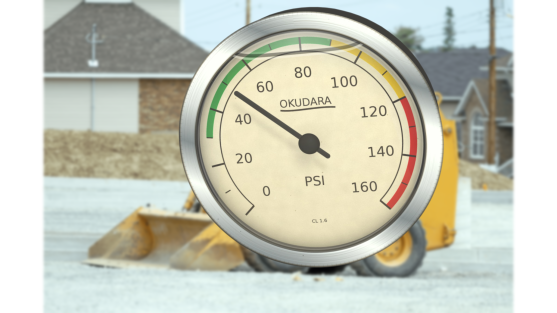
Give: 50 psi
